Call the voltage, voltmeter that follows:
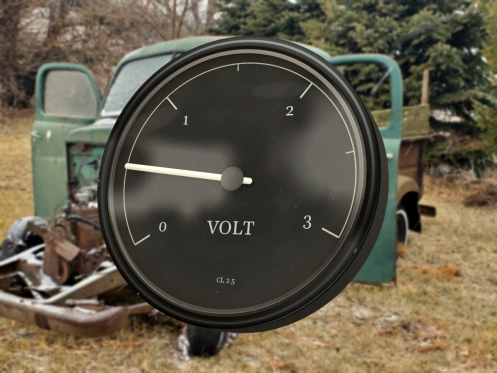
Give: 0.5 V
